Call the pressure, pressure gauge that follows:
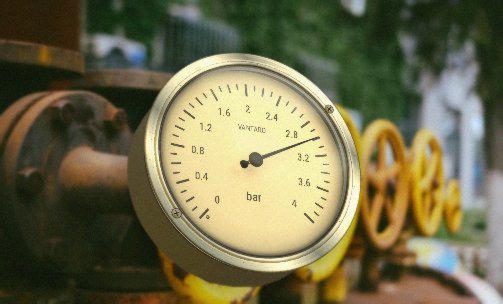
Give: 3 bar
